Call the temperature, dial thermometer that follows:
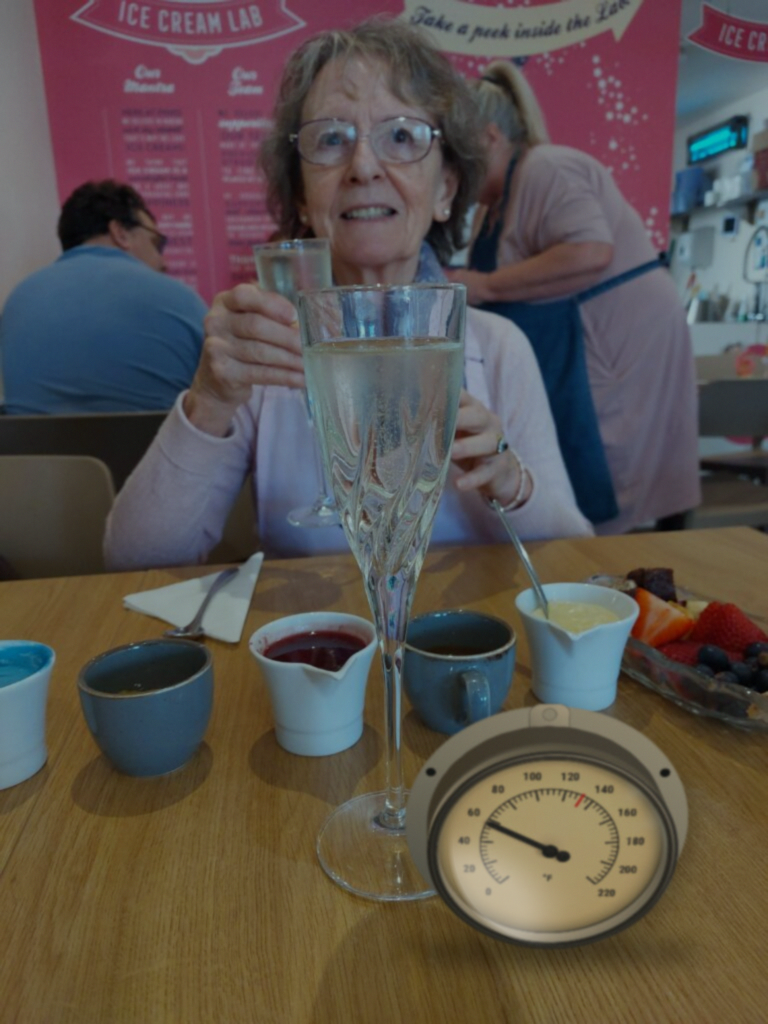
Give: 60 °F
